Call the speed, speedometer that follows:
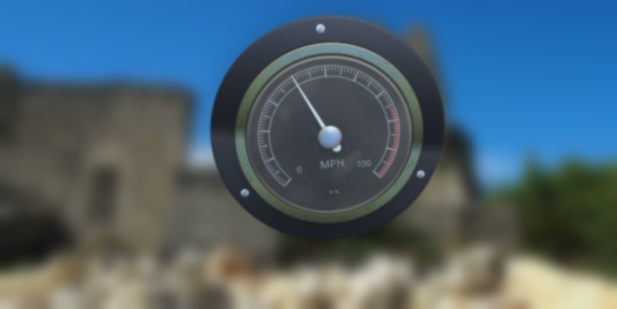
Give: 40 mph
